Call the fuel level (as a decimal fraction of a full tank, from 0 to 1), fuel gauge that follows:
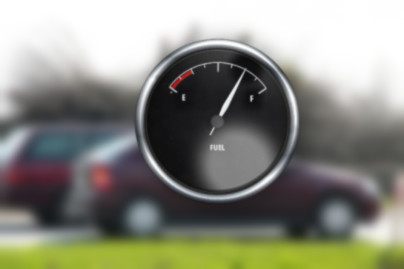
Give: 0.75
